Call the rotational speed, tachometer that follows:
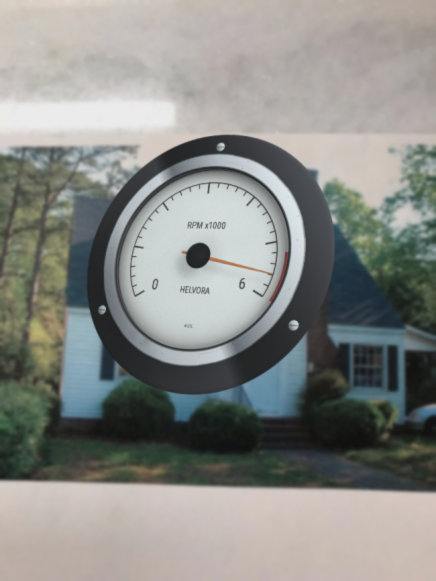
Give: 5600 rpm
